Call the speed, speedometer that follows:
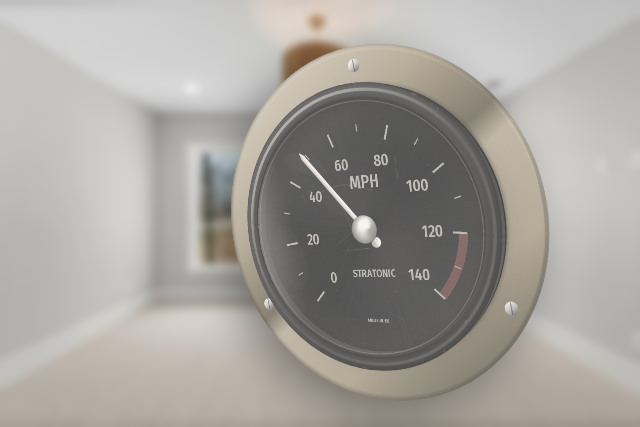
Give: 50 mph
